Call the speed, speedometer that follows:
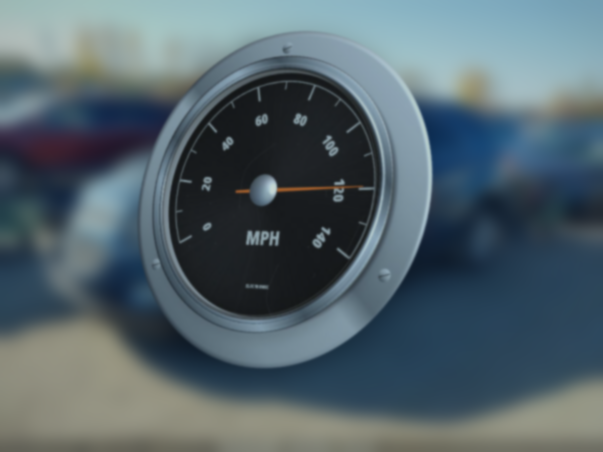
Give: 120 mph
